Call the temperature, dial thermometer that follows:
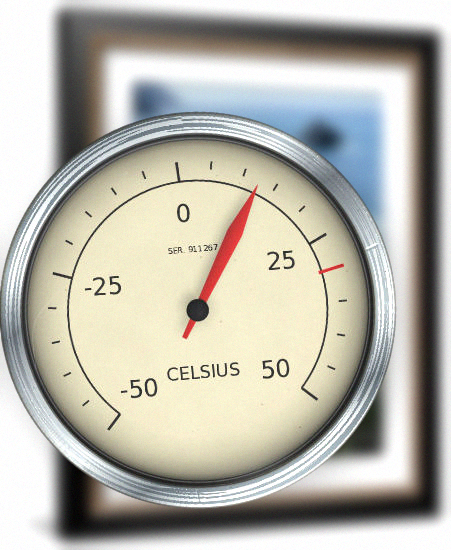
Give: 12.5 °C
